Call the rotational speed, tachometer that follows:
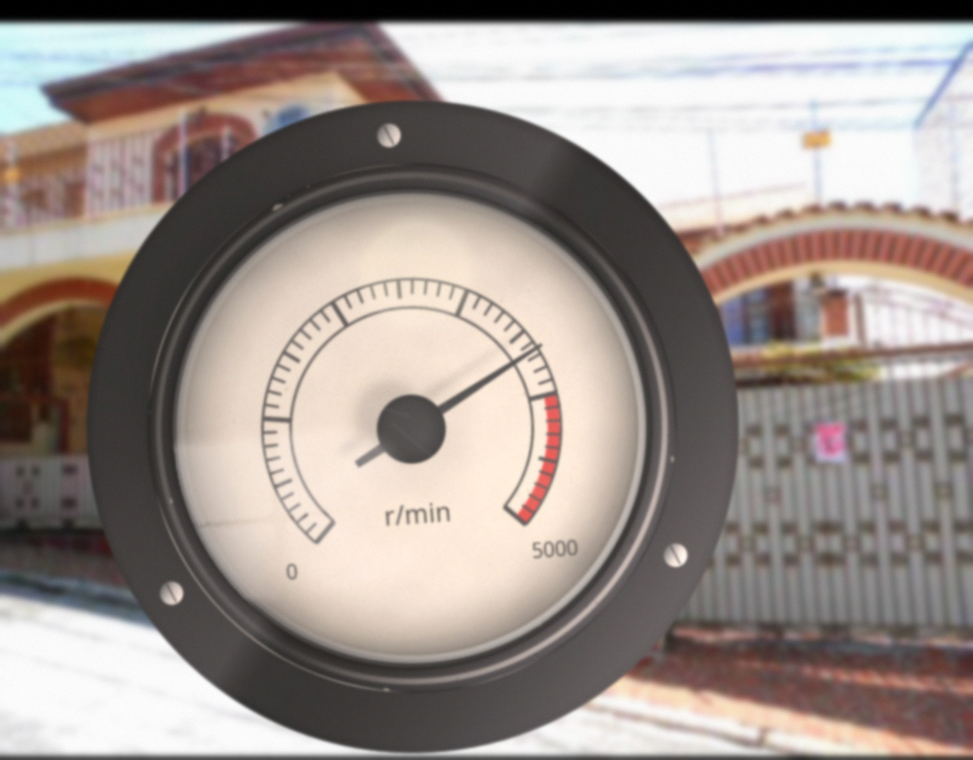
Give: 3650 rpm
